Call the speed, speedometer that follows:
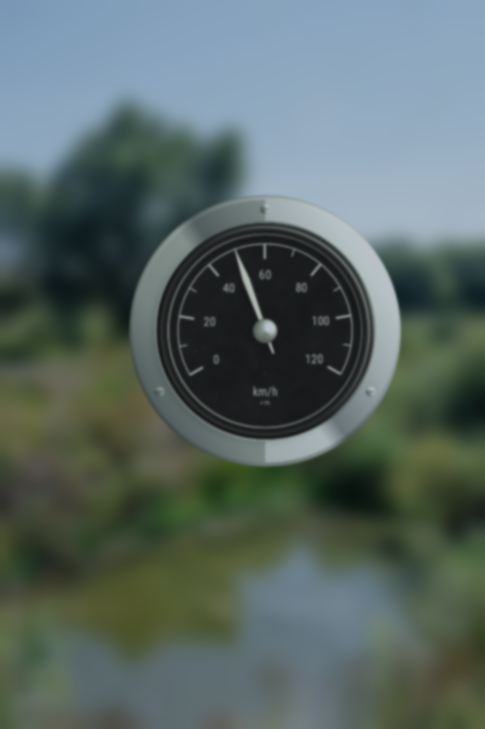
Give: 50 km/h
